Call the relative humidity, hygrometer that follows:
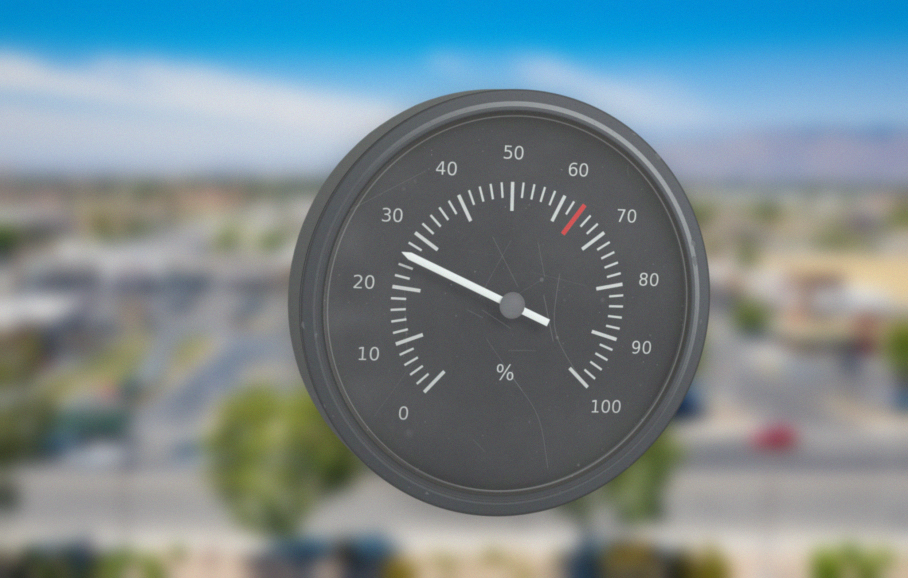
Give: 26 %
